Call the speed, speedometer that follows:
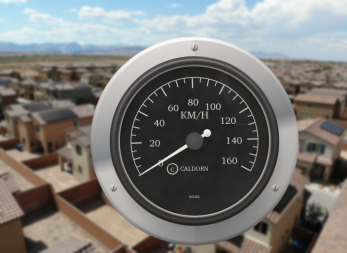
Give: 0 km/h
